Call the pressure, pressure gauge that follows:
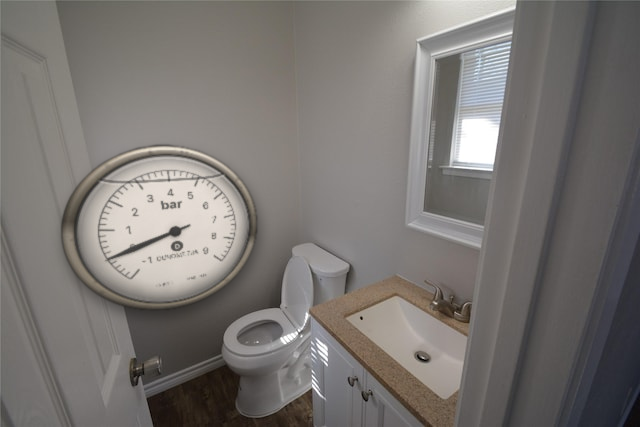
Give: 0 bar
